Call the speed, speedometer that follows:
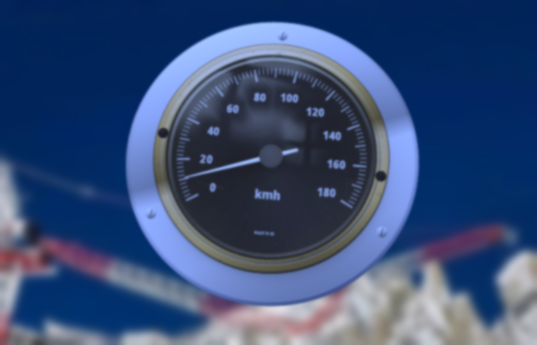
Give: 10 km/h
